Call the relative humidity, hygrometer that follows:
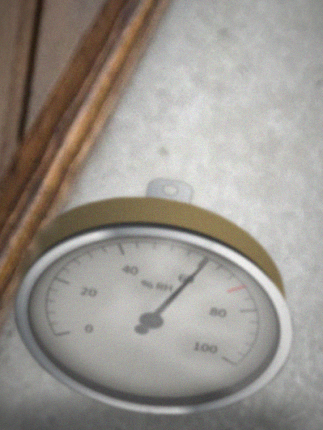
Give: 60 %
